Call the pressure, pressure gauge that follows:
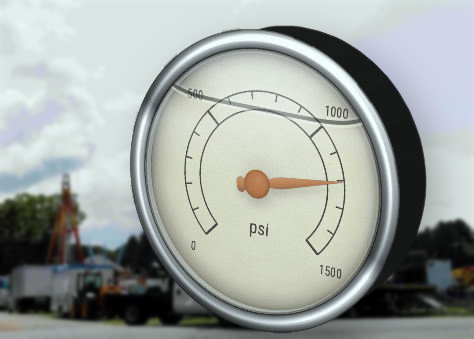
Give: 1200 psi
